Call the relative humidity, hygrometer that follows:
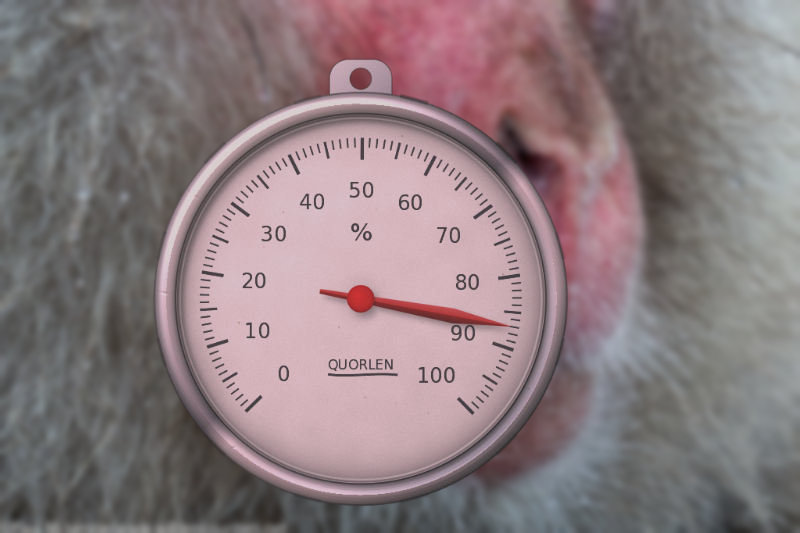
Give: 87 %
